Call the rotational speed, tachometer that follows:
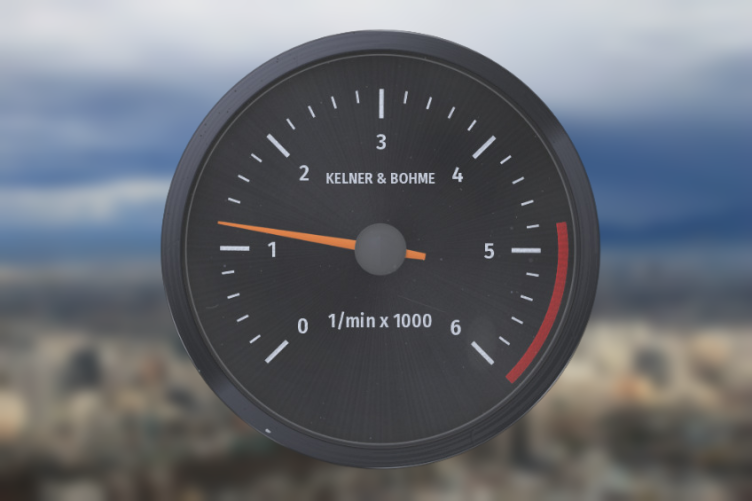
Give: 1200 rpm
